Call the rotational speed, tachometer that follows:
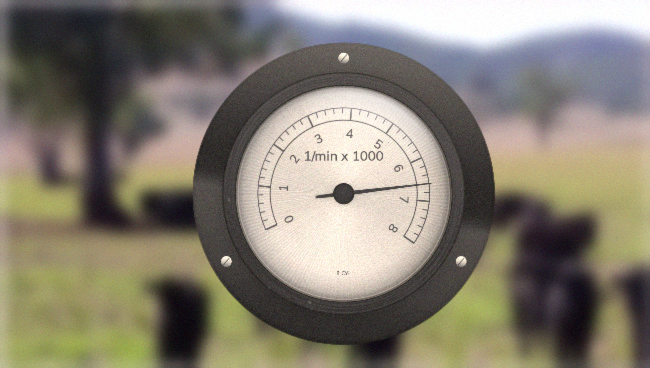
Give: 6600 rpm
